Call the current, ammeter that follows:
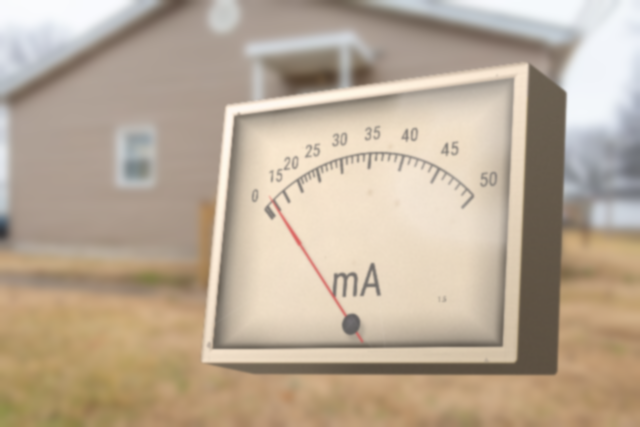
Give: 10 mA
